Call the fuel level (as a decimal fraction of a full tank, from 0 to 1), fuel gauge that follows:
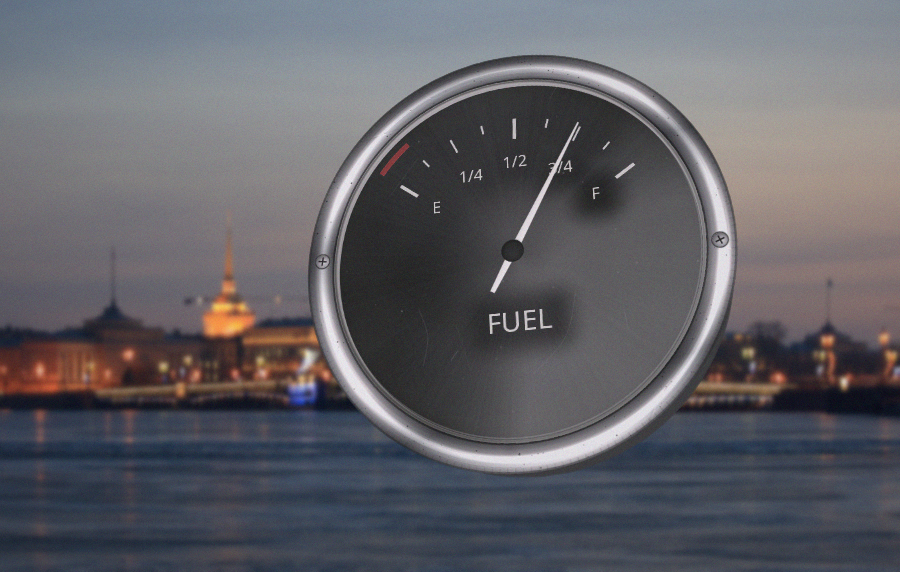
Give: 0.75
